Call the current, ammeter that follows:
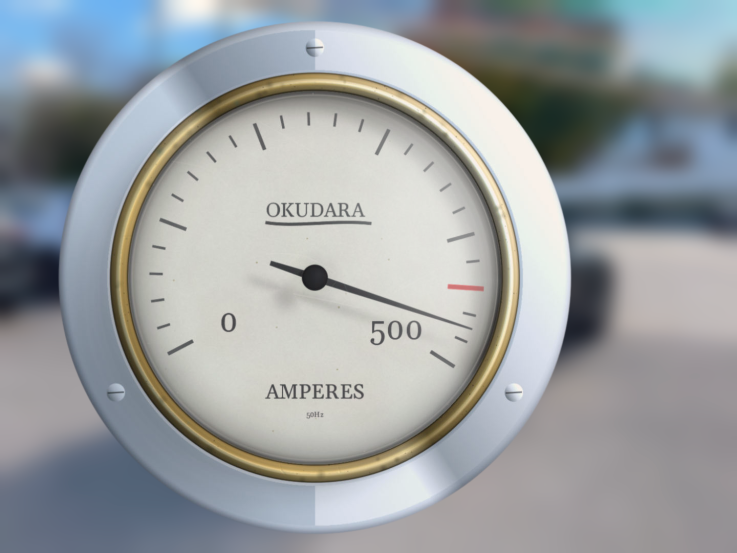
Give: 470 A
